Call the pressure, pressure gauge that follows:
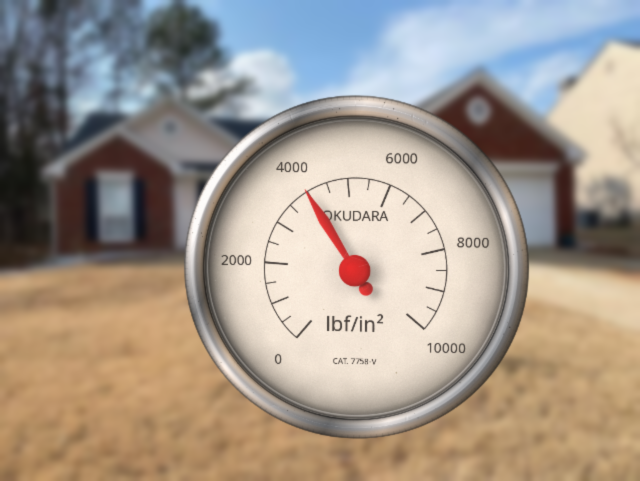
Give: 4000 psi
